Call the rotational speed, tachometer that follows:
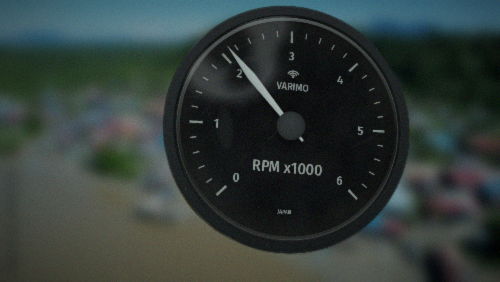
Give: 2100 rpm
